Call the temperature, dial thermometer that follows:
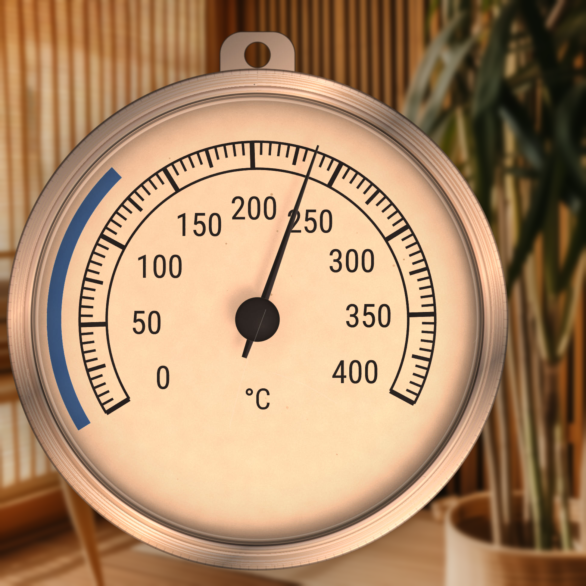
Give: 235 °C
